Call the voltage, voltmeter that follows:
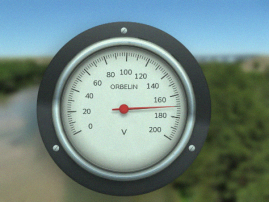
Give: 170 V
